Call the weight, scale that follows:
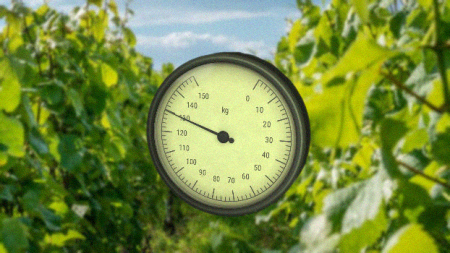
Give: 130 kg
